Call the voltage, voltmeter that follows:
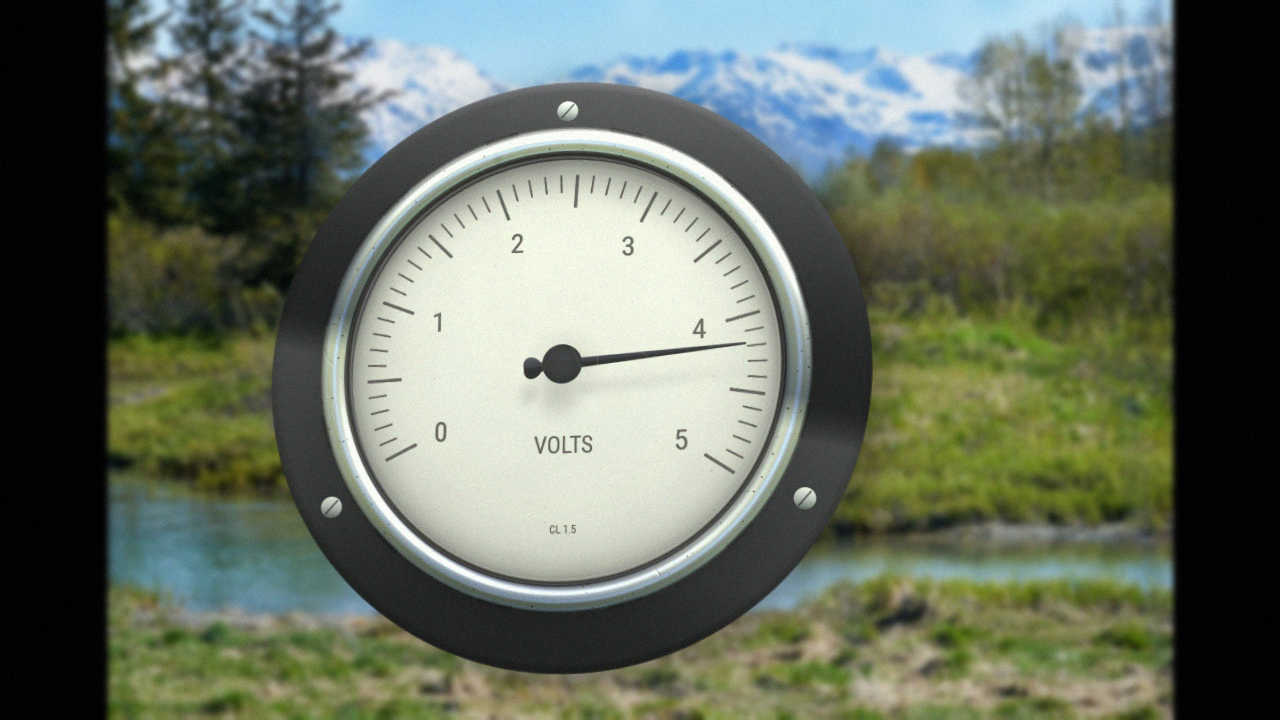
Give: 4.2 V
